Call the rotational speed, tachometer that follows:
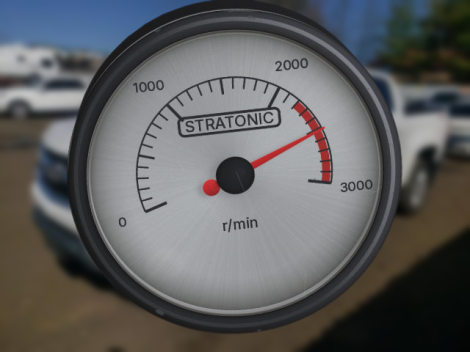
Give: 2500 rpm
